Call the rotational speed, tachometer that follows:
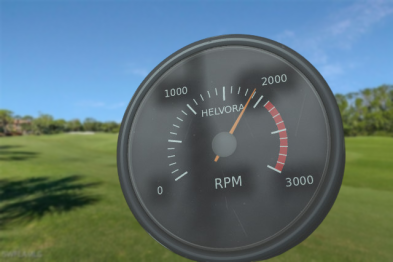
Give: 1900 rpm
